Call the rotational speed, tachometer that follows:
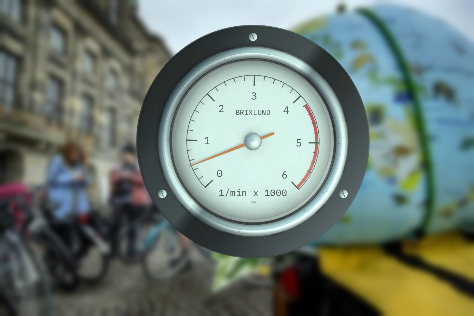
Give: 500 rpm
